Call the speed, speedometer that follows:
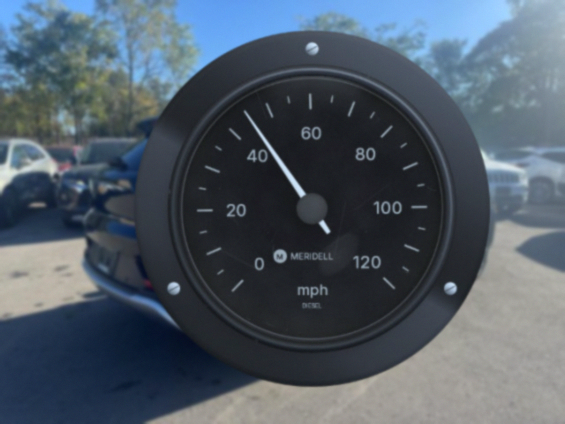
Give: 45 mph
